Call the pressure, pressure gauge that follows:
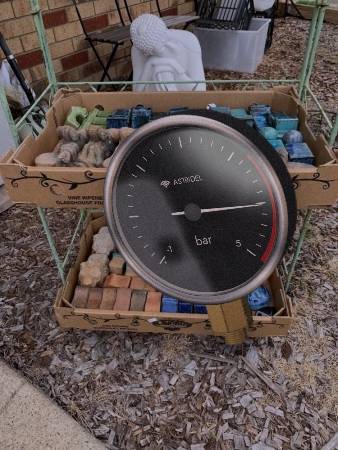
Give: 4 bar
